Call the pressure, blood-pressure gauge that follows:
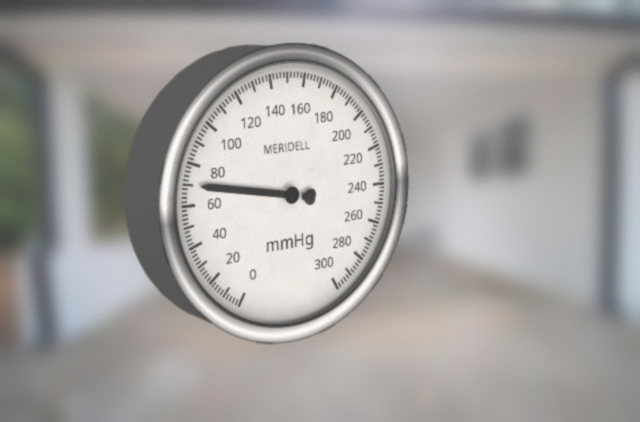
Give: 70 mmHg
